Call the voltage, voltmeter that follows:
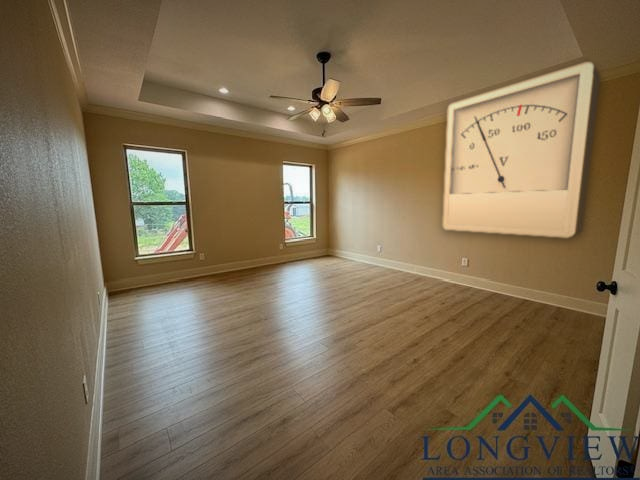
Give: 30 V
